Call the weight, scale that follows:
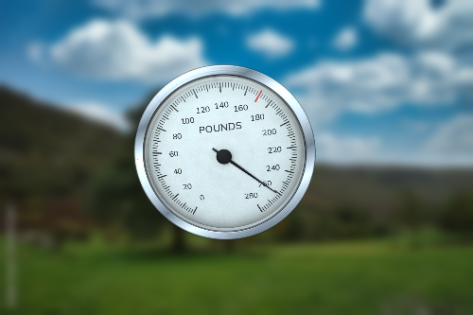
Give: 260 lb
